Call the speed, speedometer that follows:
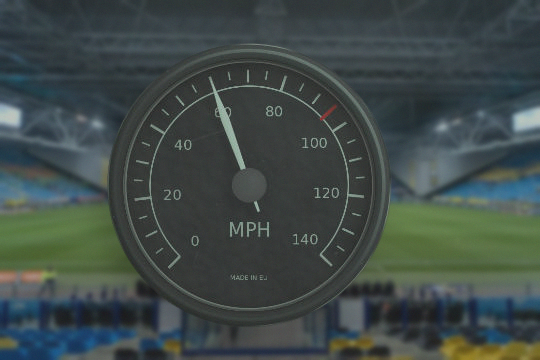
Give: 60 mph
